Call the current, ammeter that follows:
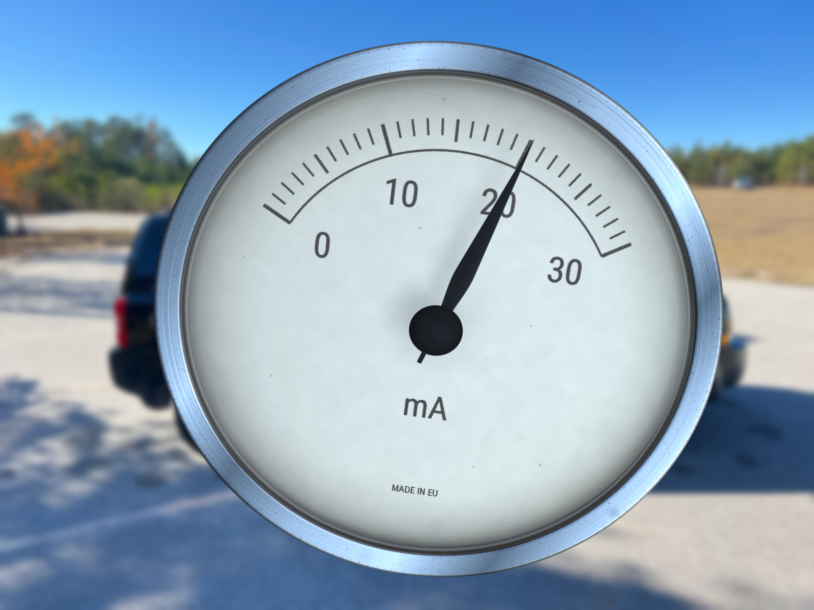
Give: 20 mA
